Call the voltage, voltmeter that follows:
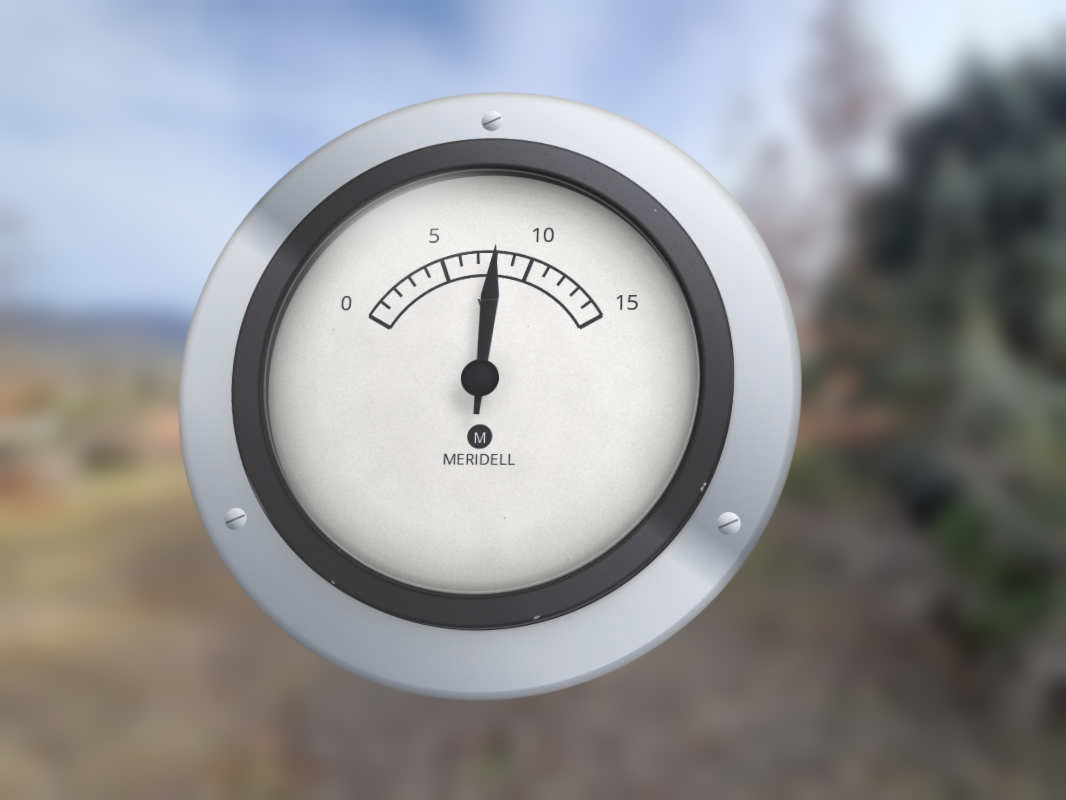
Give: 8 V
